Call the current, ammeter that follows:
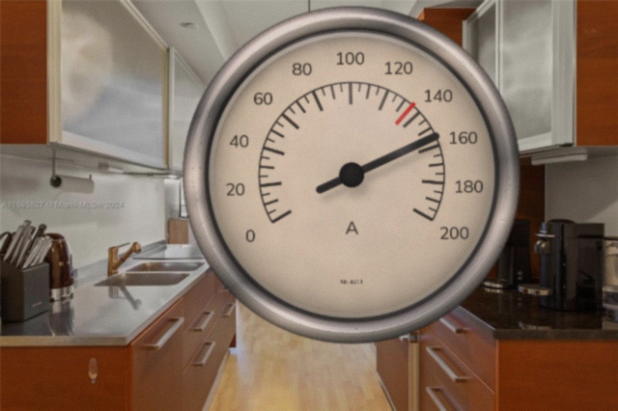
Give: 155 A
